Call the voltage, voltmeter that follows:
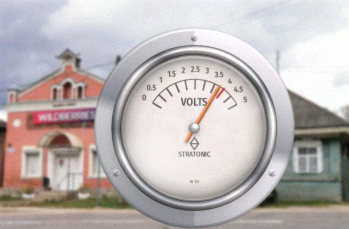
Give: 3.75 V
